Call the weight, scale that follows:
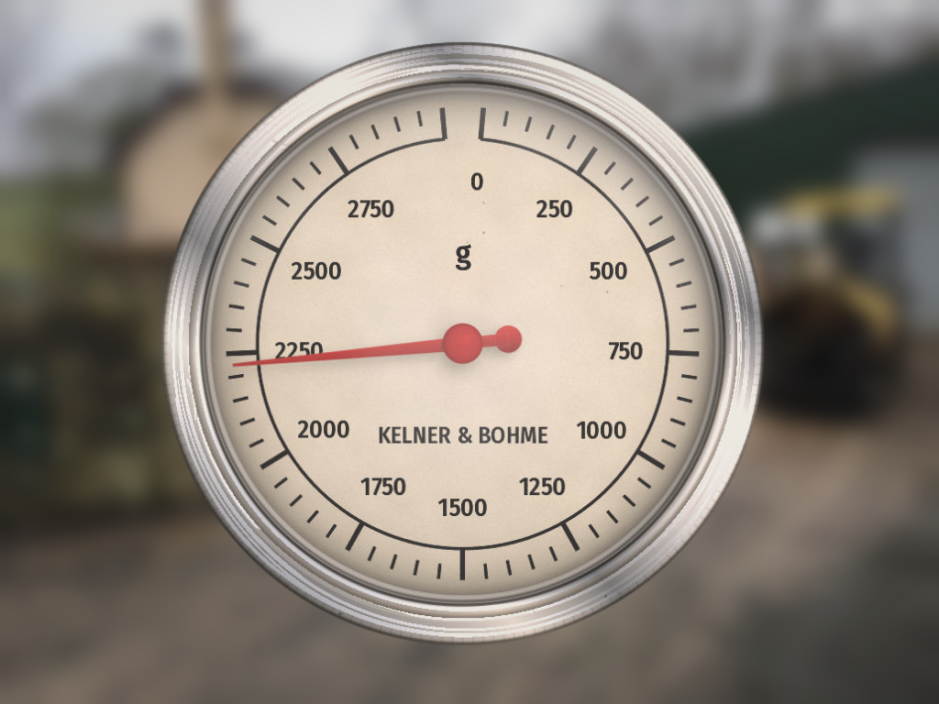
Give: 2225 g
